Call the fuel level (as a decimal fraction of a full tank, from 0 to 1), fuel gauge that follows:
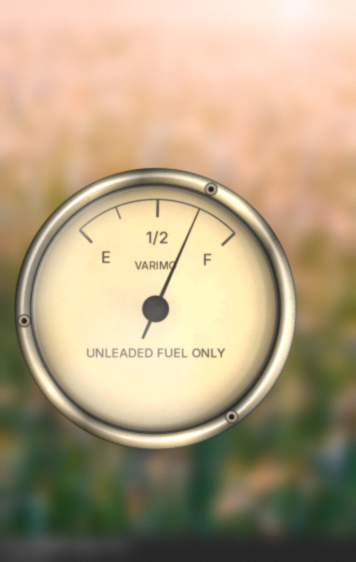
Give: 0.75
